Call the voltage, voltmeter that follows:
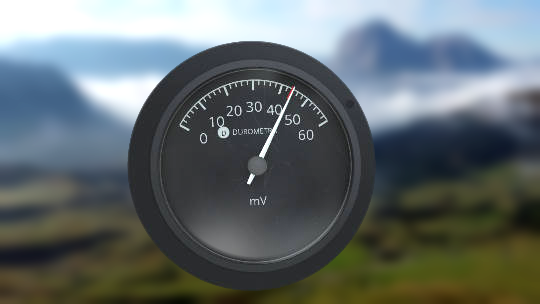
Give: 44 mV
